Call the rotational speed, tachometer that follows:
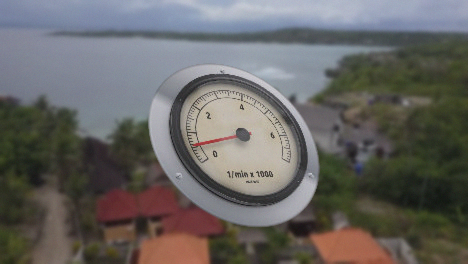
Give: 500 rpm
